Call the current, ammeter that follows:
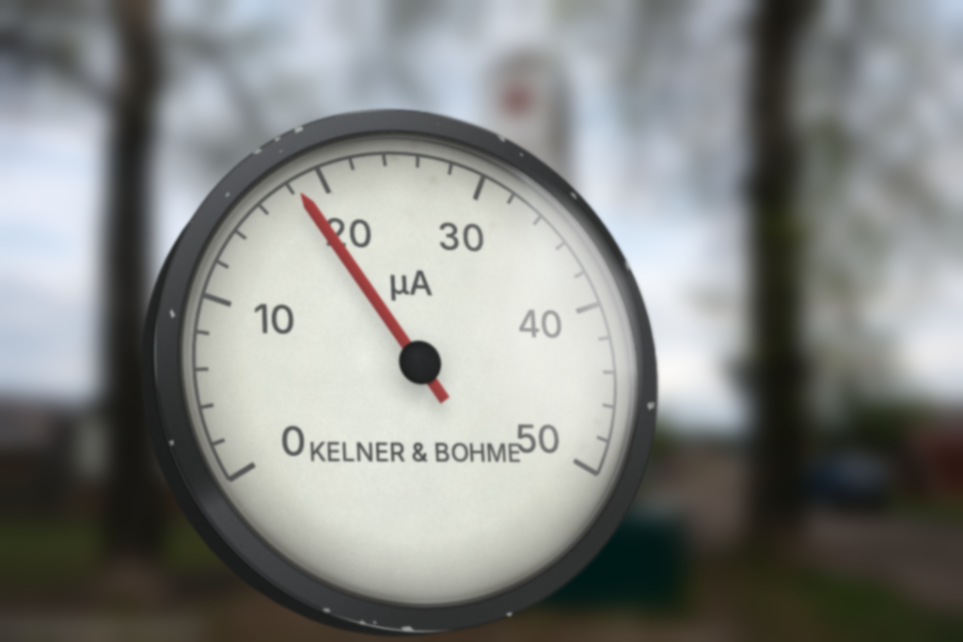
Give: 18 µA
